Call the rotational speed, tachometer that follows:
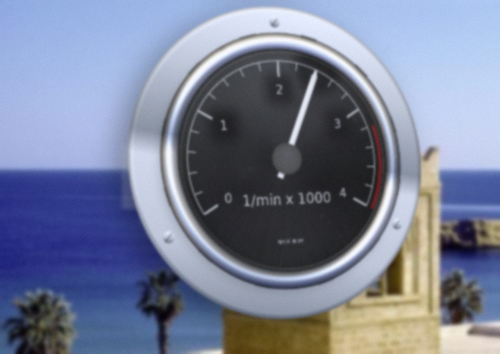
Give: 2400 rpm
